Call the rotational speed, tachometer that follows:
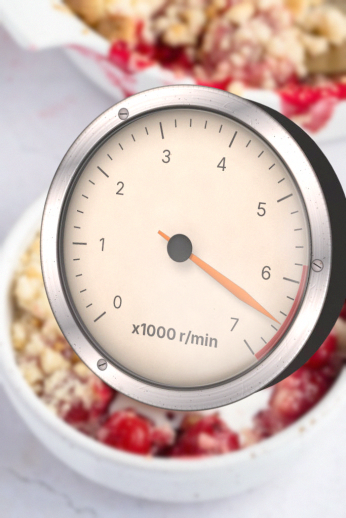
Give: 6500 rpm
